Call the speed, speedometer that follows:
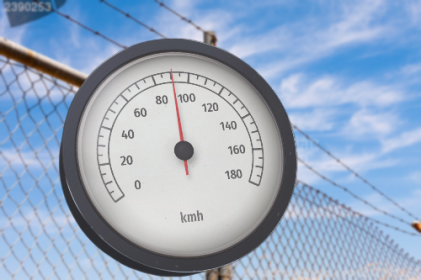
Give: 90 km/h
